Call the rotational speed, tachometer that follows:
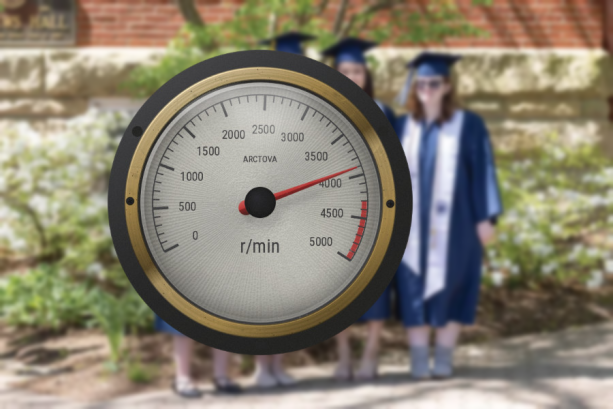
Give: 3900 rpm
